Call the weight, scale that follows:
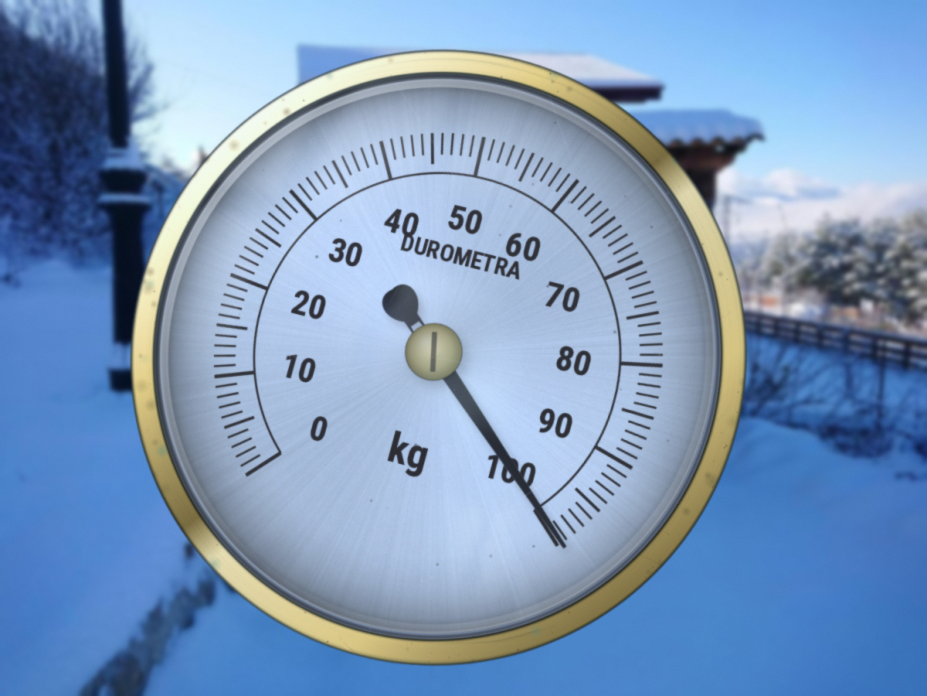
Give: 99.5 kg
